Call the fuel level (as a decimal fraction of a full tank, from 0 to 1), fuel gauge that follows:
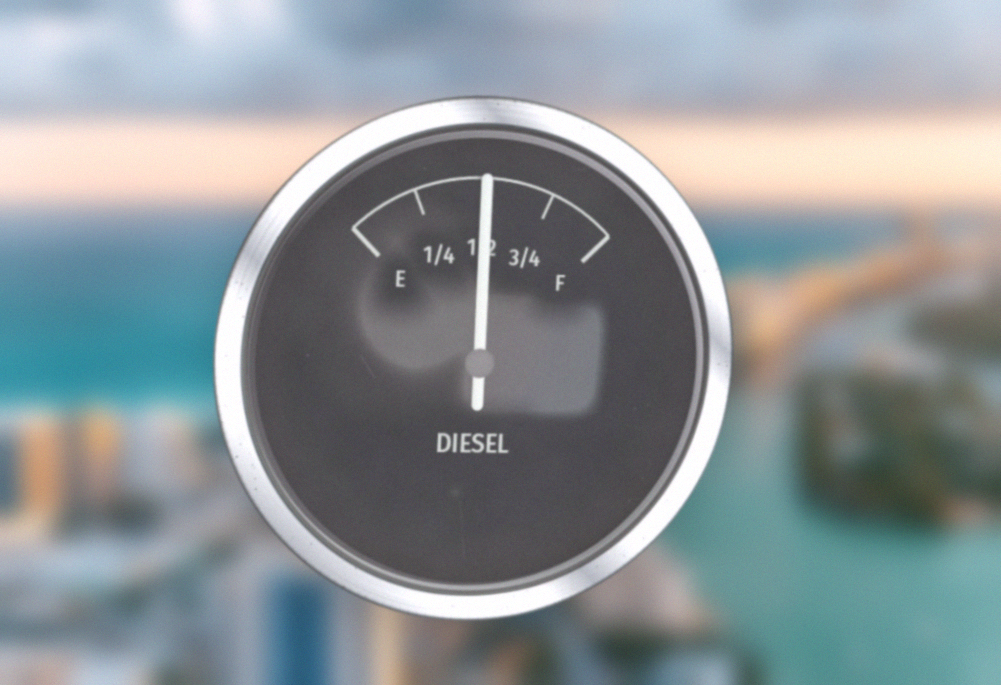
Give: 0.5
